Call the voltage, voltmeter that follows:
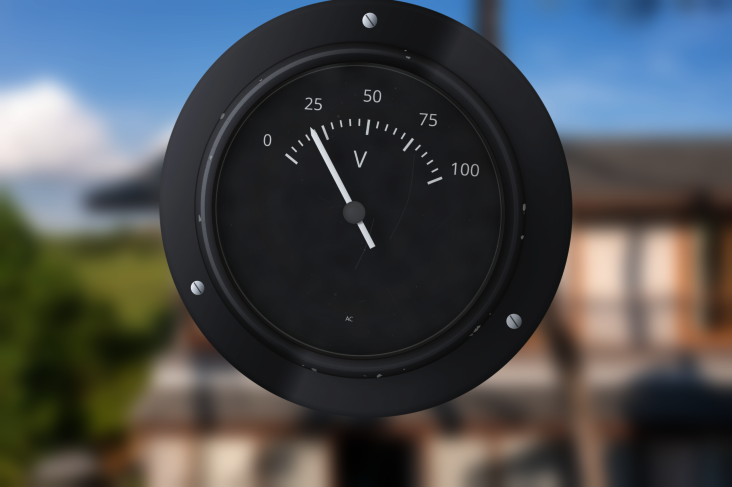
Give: 20 V
